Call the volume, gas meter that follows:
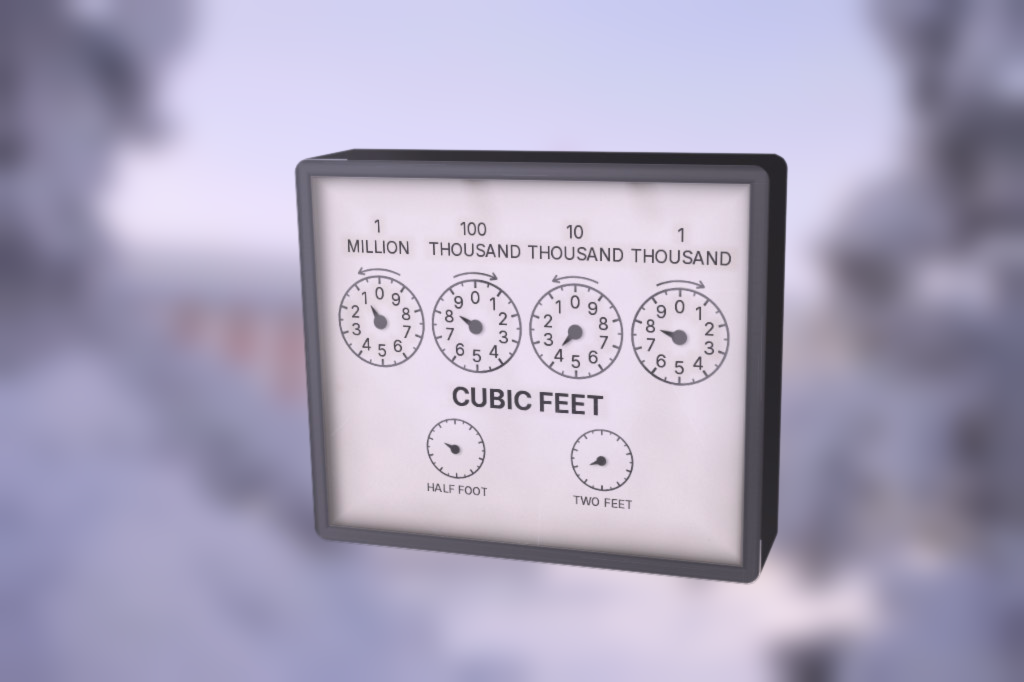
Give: 83800 ft³
